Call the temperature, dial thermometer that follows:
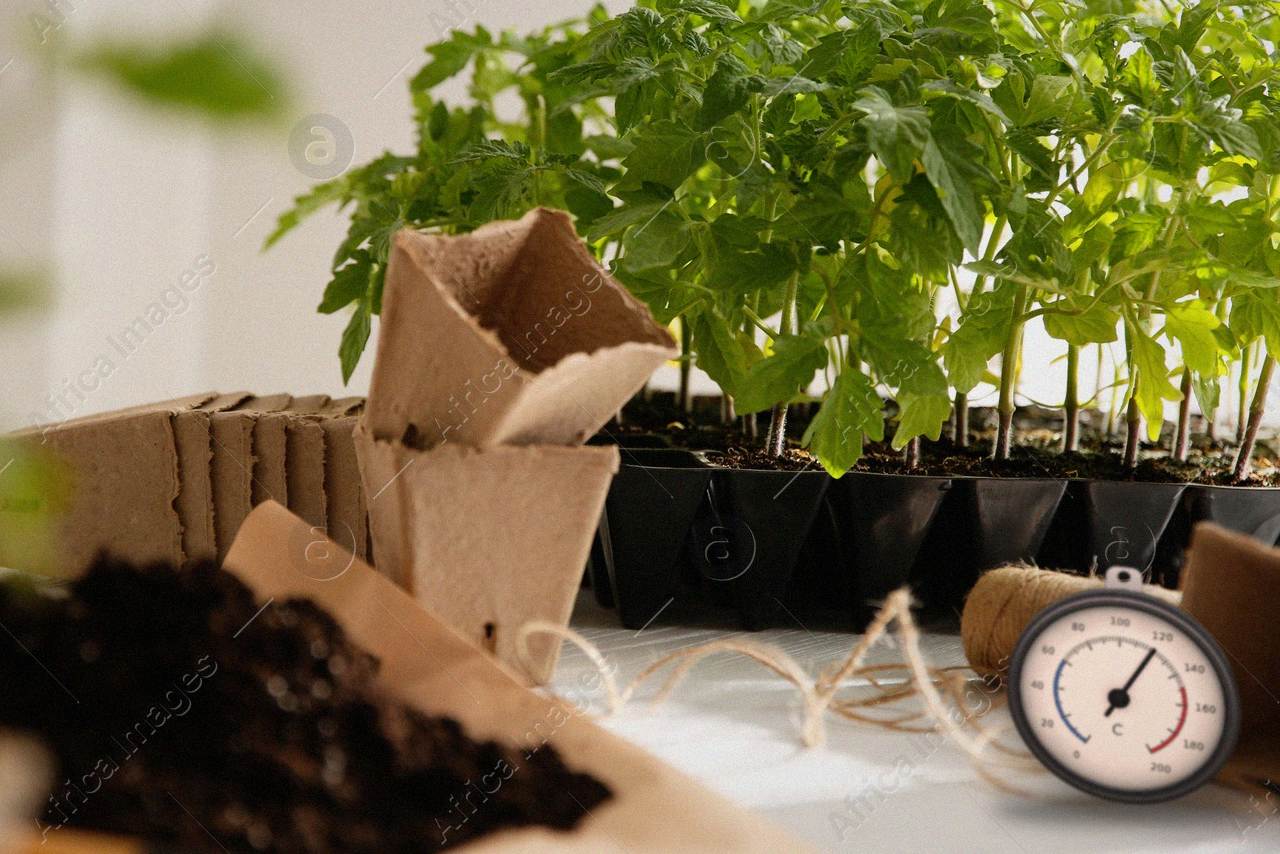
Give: 120 °C
